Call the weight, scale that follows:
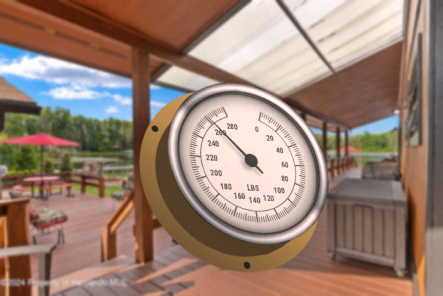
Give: 260 lb
